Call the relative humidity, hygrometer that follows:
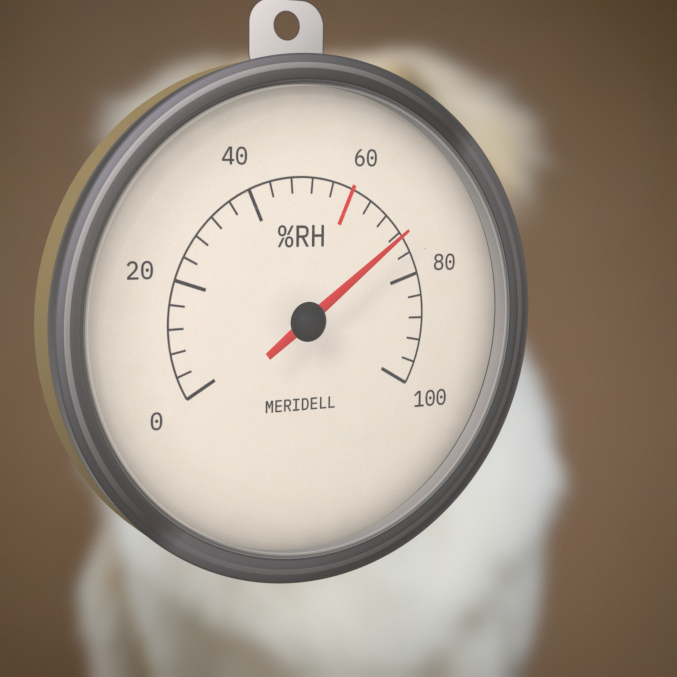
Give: 72 %
